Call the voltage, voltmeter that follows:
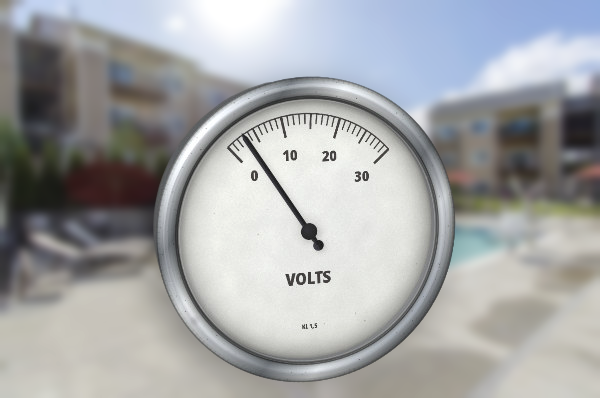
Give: 3 V
